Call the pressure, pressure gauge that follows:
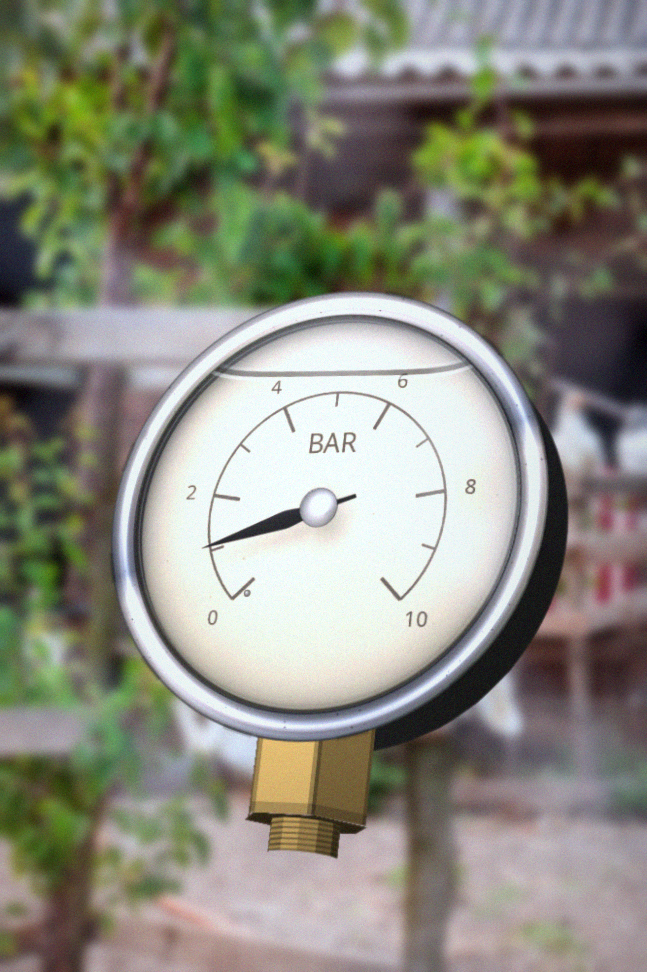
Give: 1 bar
